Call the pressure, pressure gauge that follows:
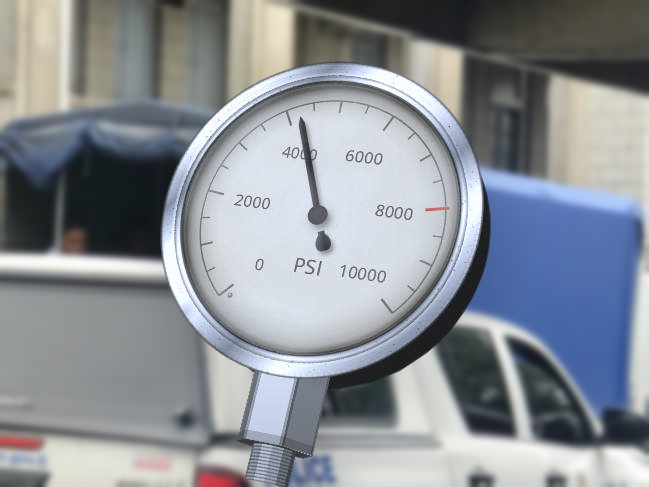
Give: 4250 psi
